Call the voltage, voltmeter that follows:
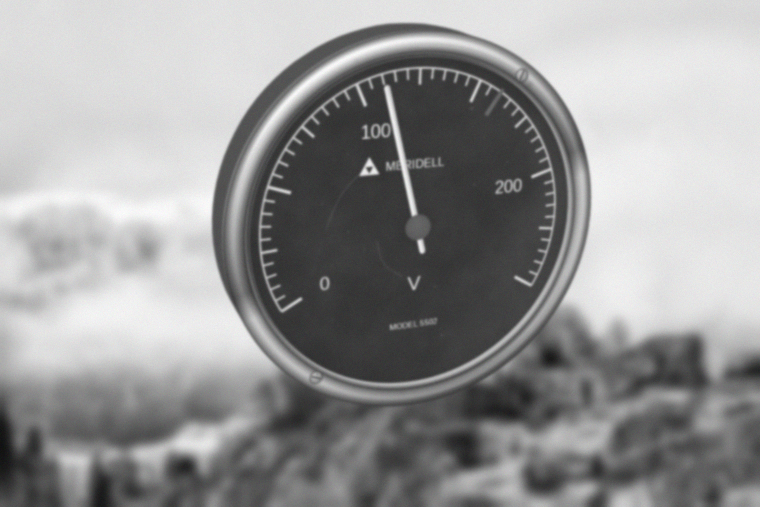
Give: 110 V
